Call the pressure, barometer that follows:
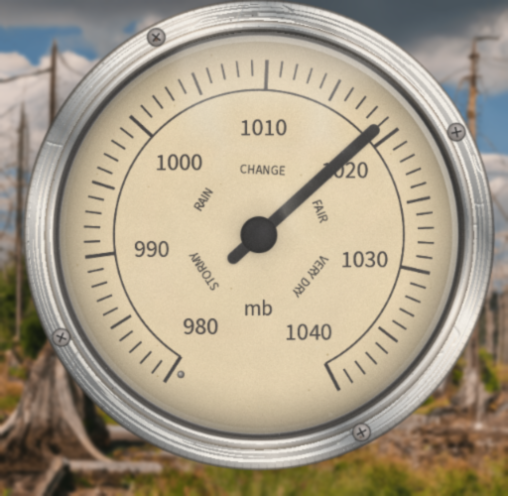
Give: 1019 mbar
